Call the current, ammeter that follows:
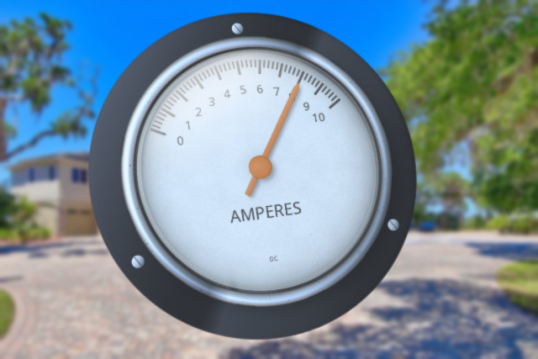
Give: 8 A
